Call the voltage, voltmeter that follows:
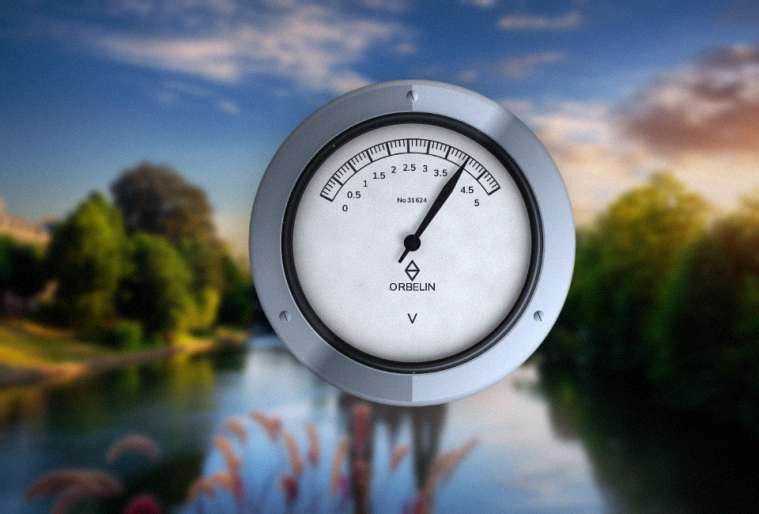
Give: 4 V
